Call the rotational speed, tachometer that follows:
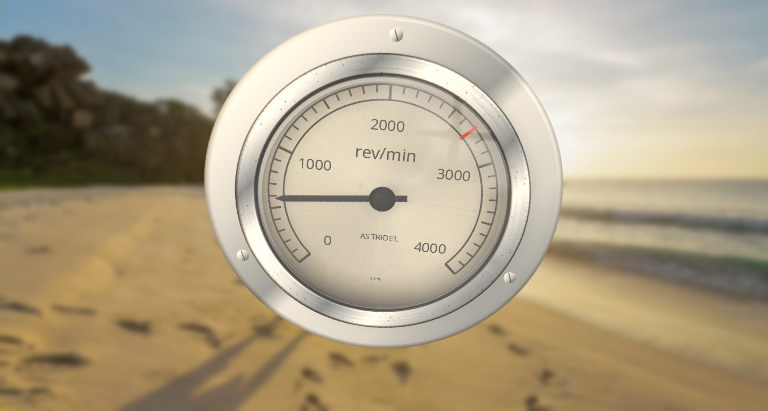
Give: 600 rpm
